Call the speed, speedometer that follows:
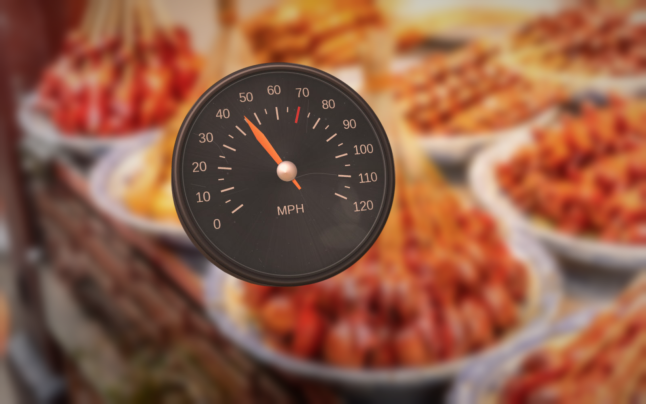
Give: 45 mph
